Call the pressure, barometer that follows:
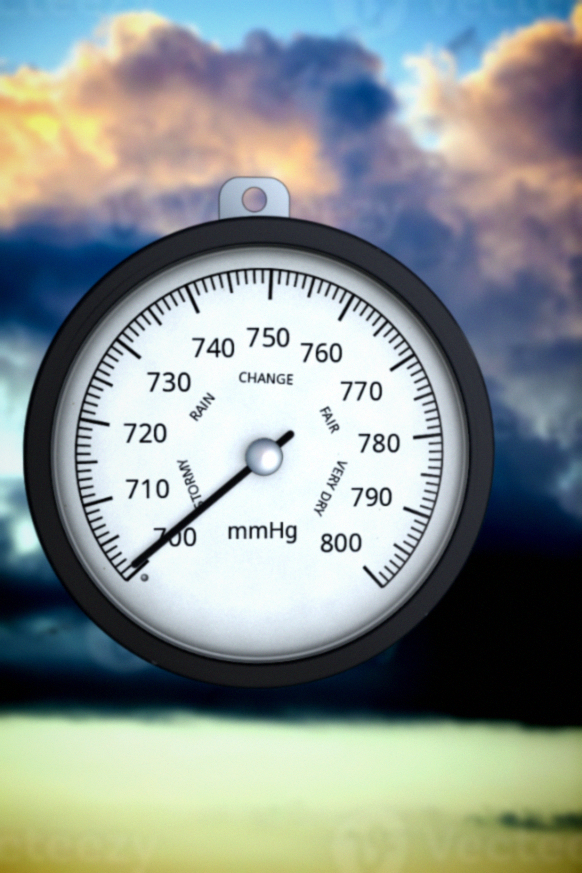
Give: 701 mmHg
